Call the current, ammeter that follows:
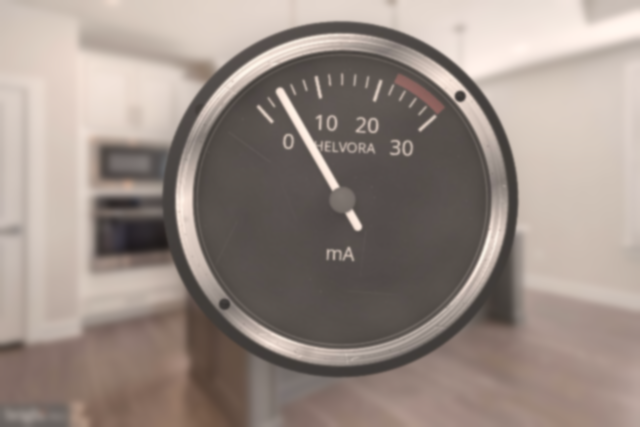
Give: 4 mA
